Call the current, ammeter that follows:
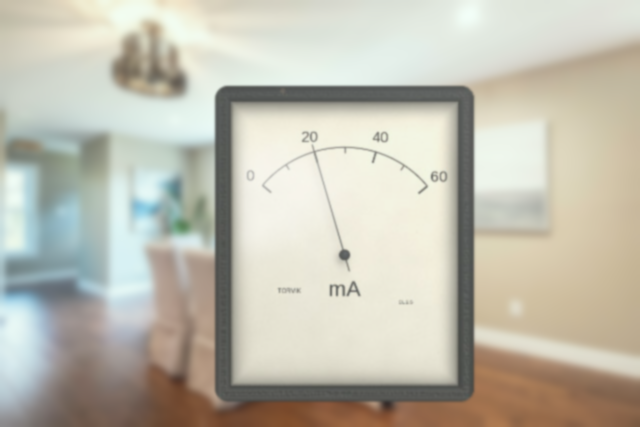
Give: 20 mA
